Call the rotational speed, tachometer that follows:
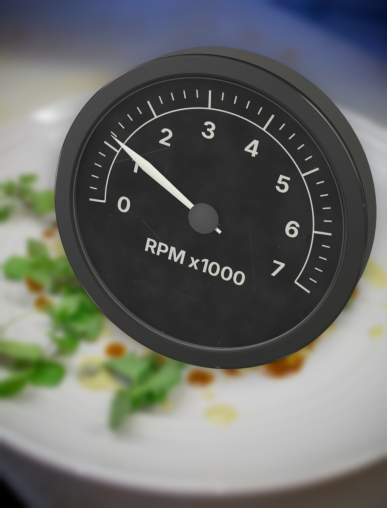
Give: 1200 rpm
